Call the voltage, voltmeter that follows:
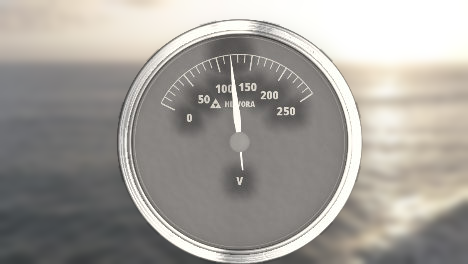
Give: 120 V
